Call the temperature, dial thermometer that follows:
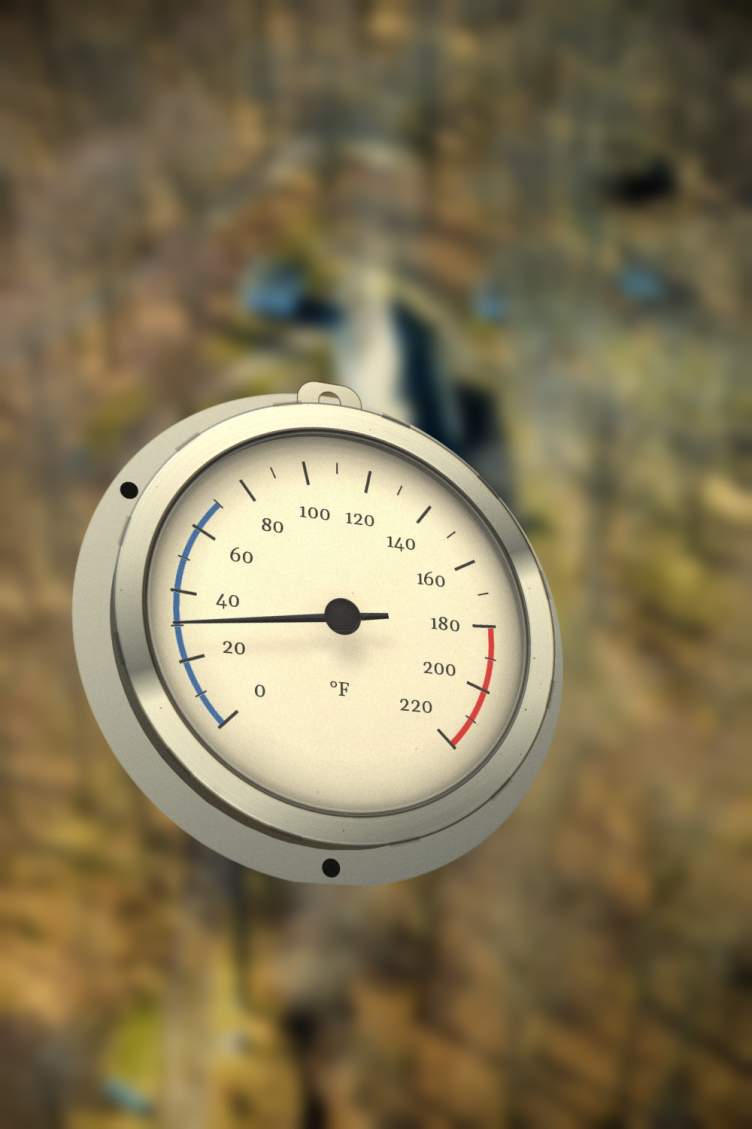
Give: 30 °F
